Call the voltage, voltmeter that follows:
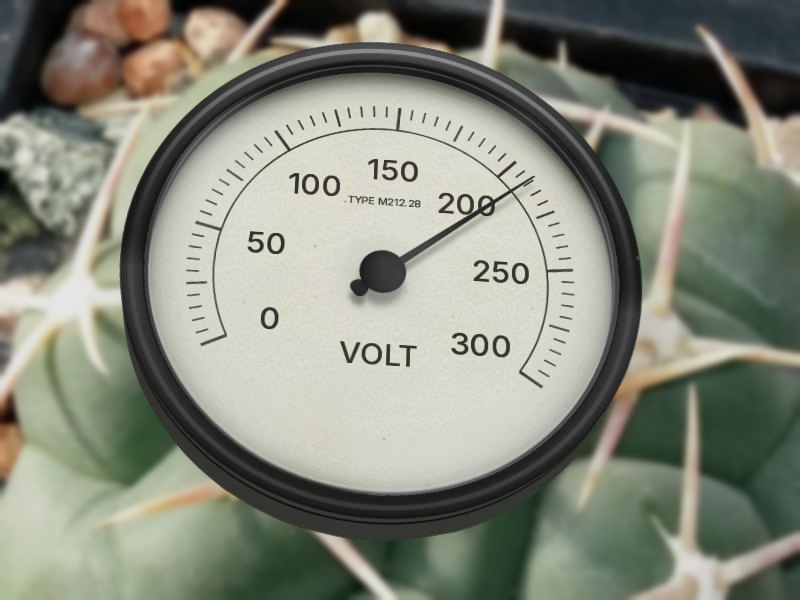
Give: 210 V
